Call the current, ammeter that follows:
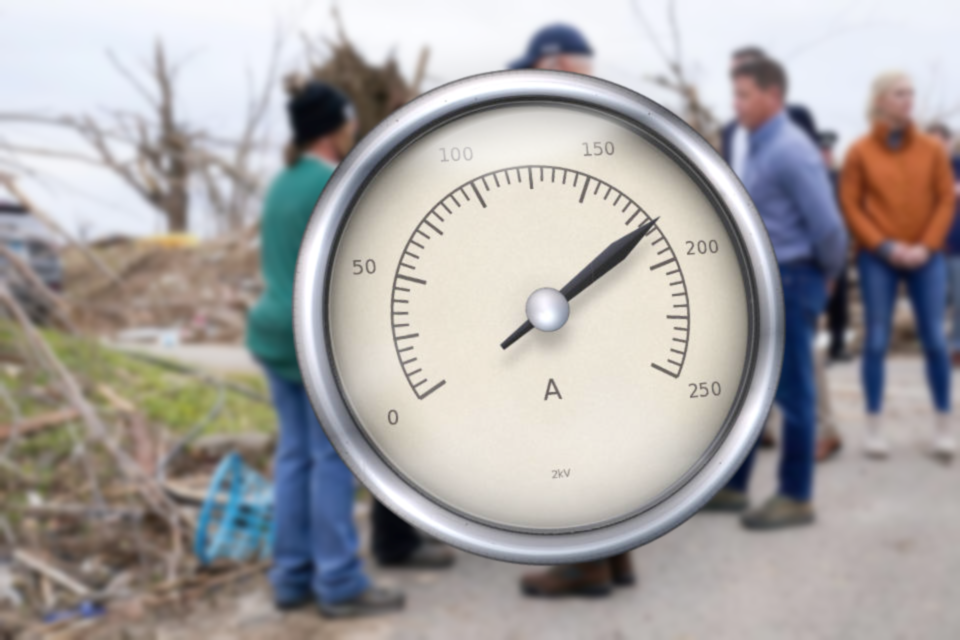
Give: 182.5 A
